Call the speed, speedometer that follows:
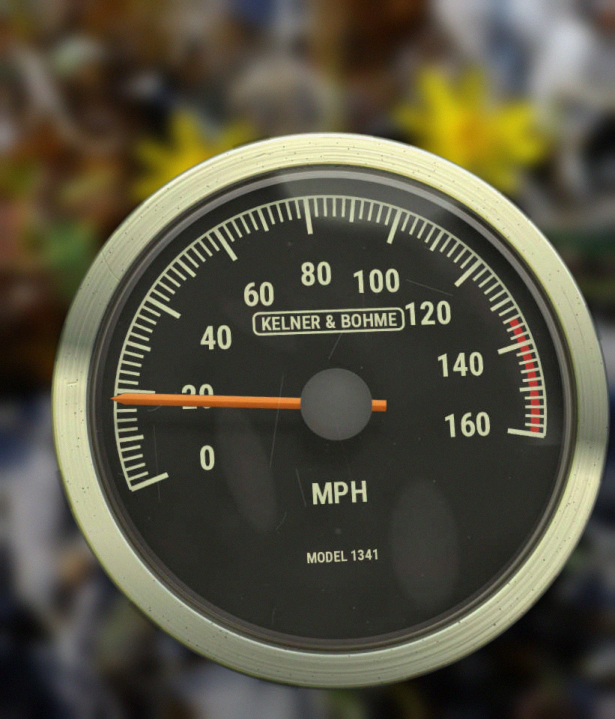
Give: 18 mph
